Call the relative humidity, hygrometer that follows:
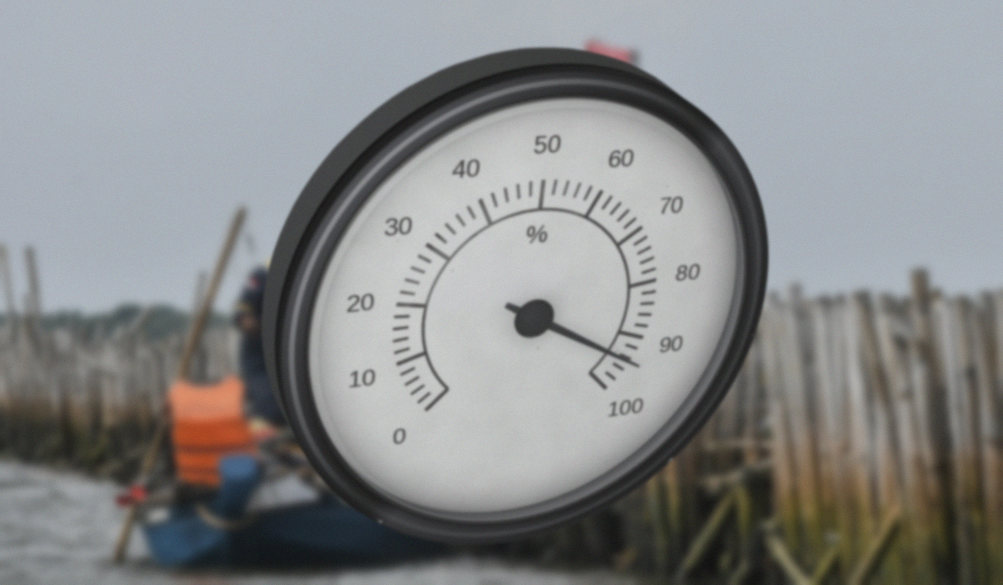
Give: 94 %
